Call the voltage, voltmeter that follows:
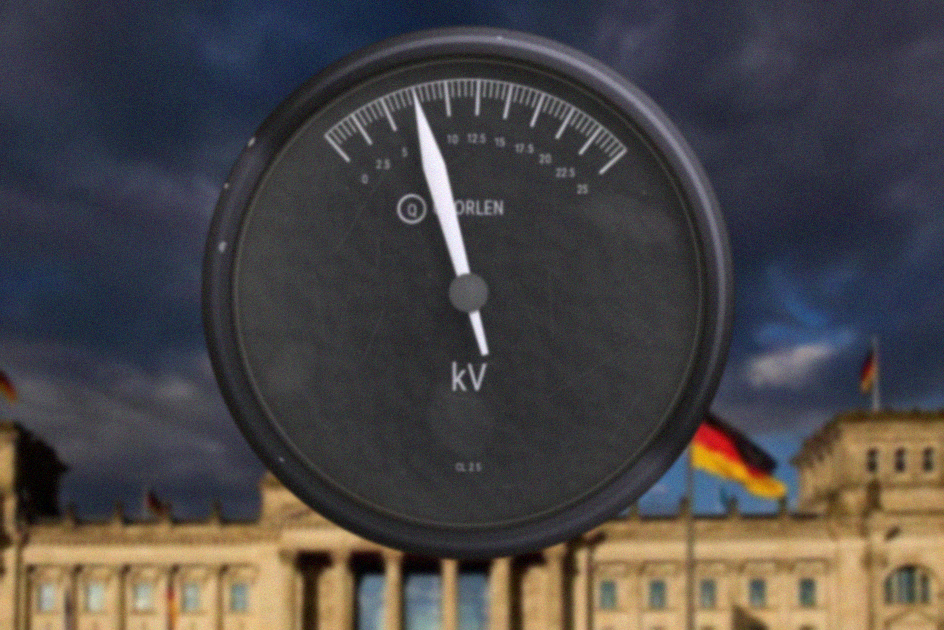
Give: 7.5 kV
